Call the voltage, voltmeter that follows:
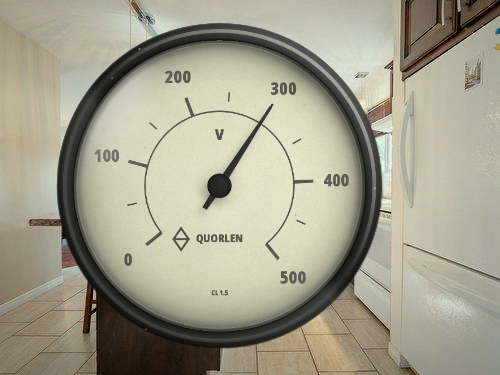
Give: 300 V
